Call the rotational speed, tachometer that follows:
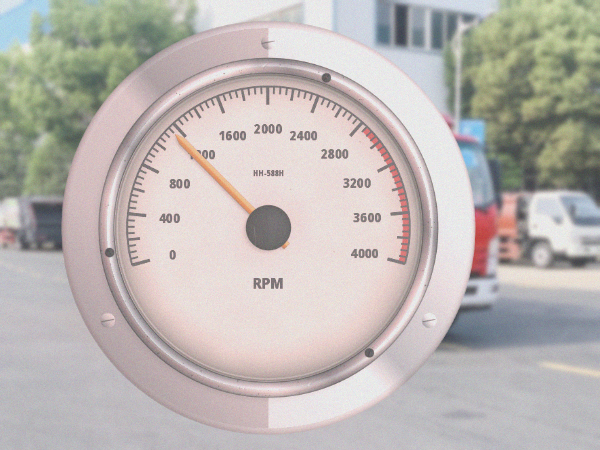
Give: 1150 rpm
